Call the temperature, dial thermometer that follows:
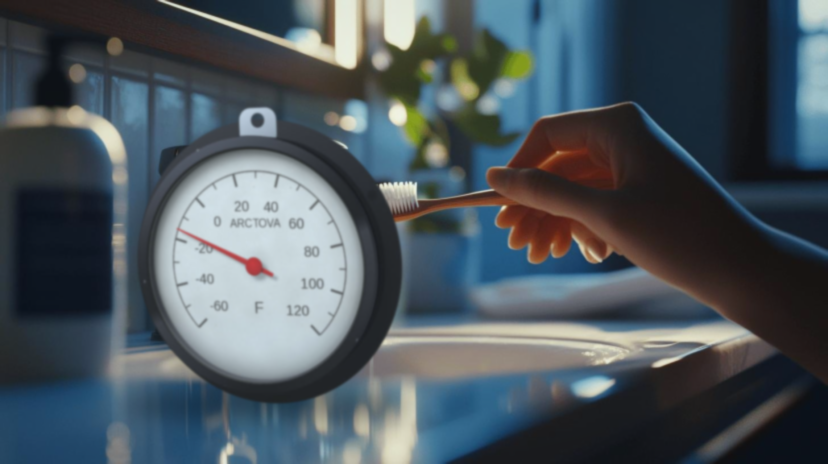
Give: -15 °F
